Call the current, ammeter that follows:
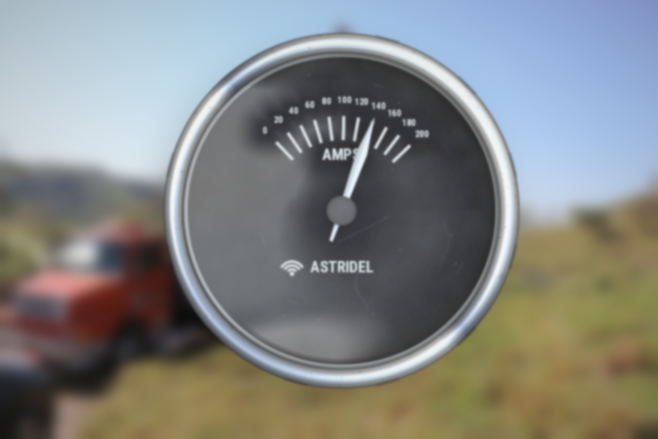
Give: 140 A
